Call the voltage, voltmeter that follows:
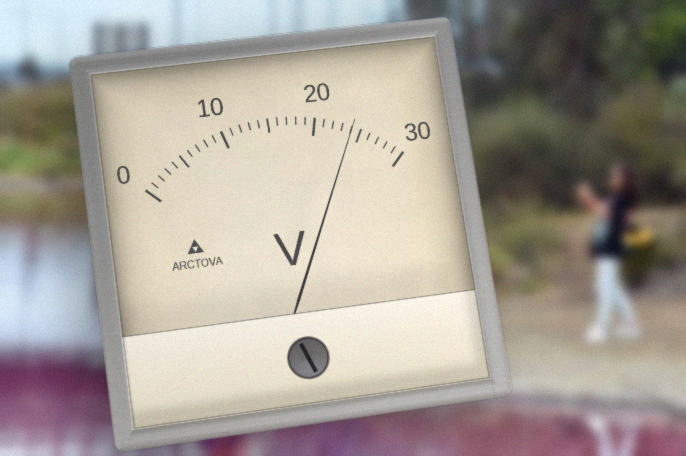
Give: 24 V
